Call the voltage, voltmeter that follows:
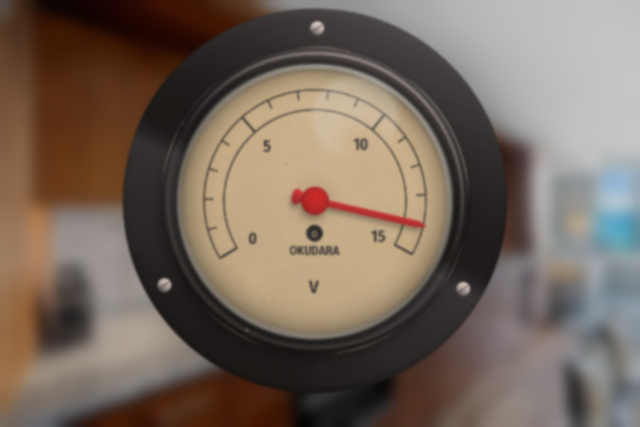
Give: 14 V
